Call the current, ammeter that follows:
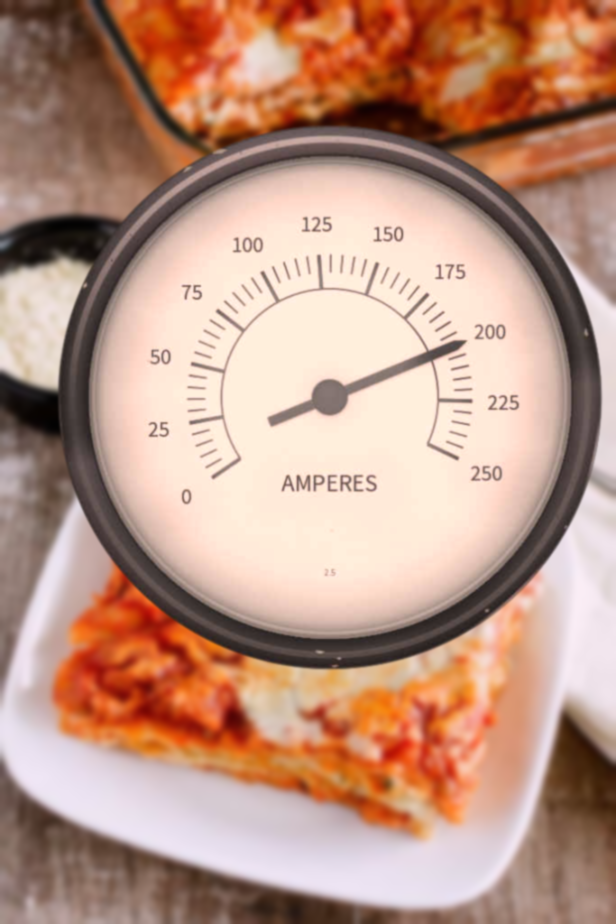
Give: 200 A
